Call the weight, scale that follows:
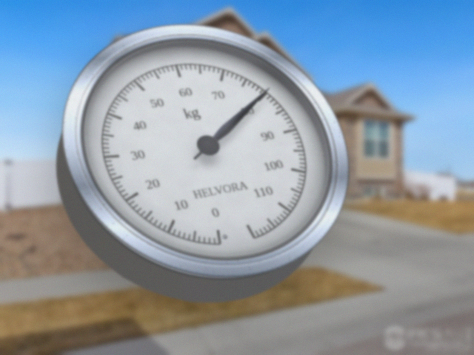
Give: 80 kg
